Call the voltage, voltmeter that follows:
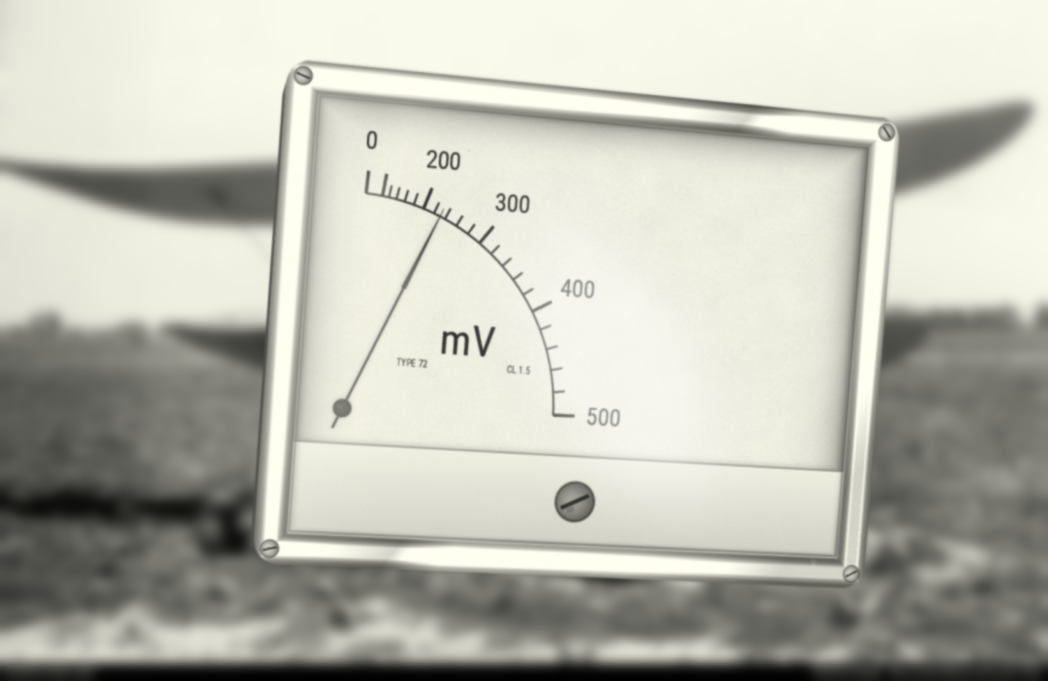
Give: 230 mV
